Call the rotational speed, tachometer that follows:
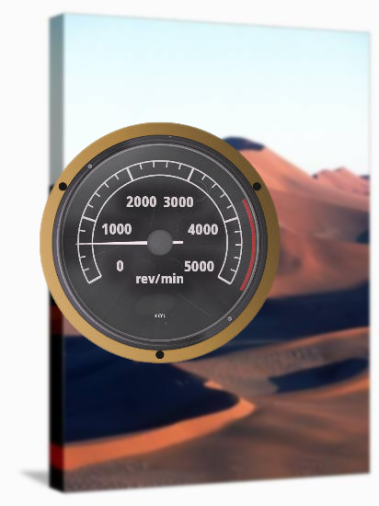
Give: 600 rpm
